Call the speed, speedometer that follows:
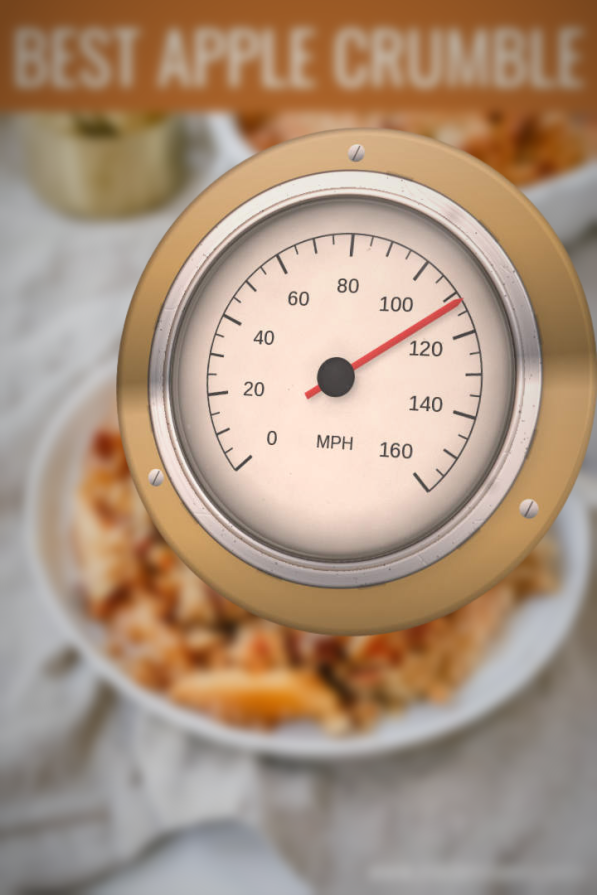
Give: 112.5 mph
